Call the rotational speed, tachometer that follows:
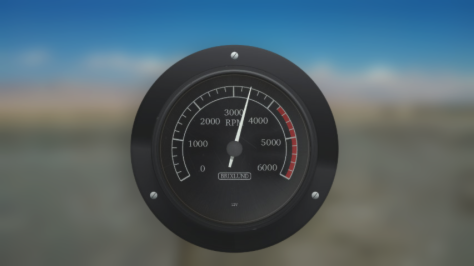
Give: 3400 rpm
